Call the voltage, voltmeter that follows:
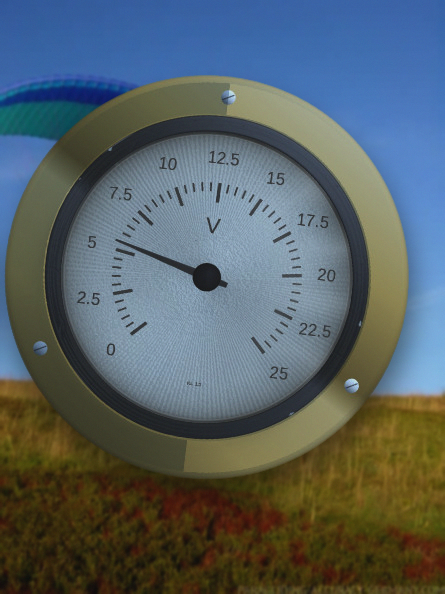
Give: 5.5 V
